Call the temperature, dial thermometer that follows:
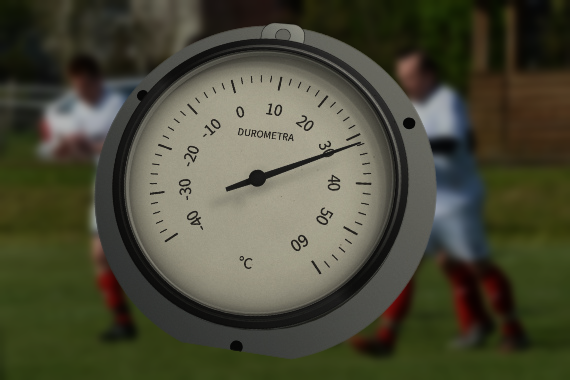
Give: 32 °C
